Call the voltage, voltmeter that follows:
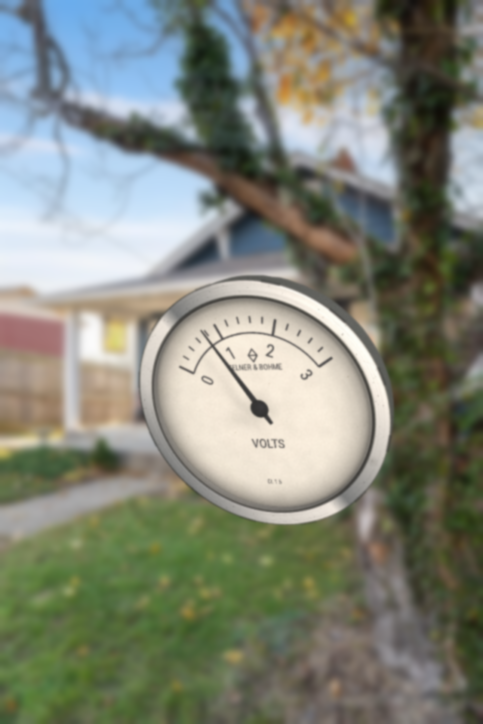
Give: 0.8 V
